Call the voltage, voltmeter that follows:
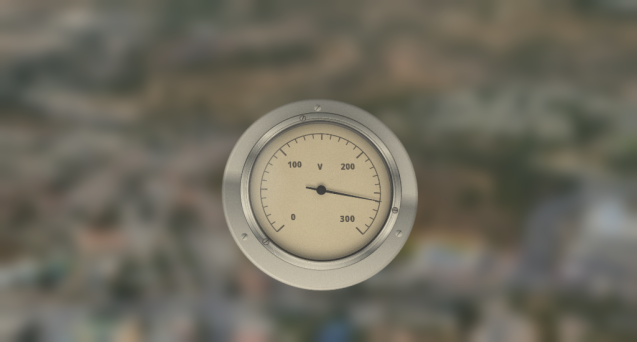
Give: 260 V
